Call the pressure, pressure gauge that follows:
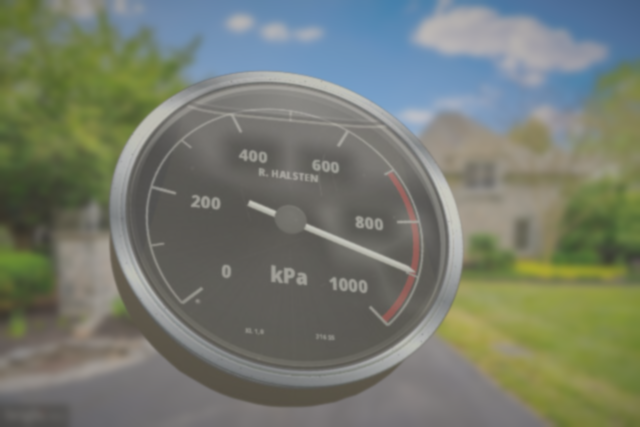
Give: 900 kPa
